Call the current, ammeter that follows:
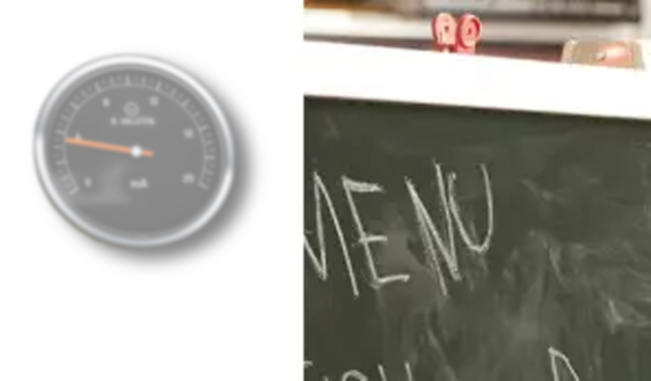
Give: 3.5 mA
